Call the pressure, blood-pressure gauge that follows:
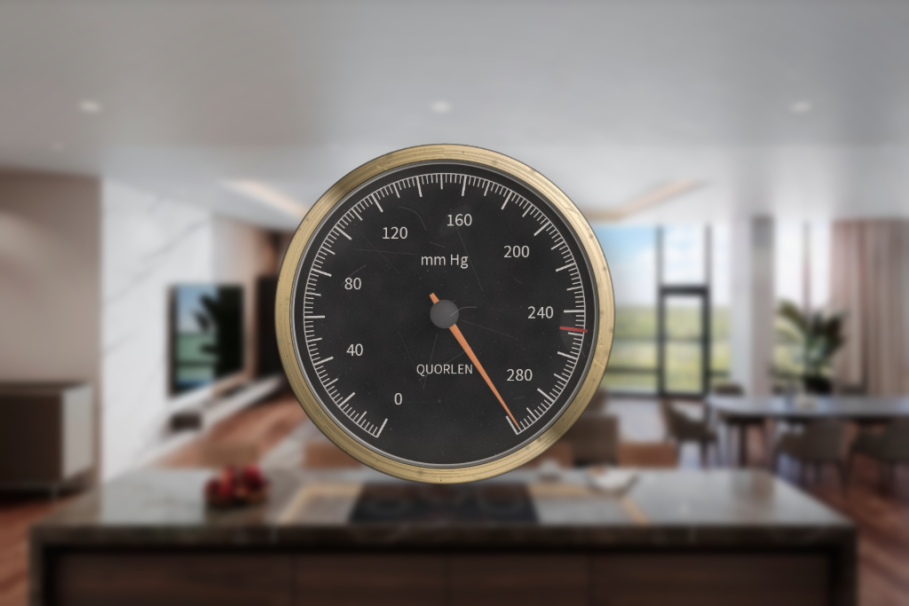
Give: 298 mmHg
